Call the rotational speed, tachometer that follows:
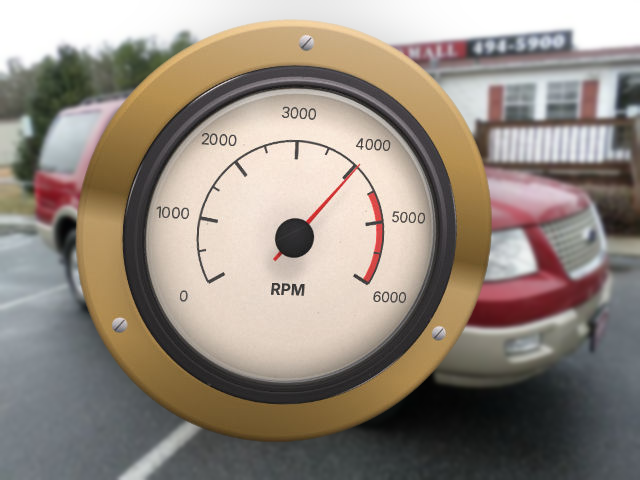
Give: 4000 rpm
